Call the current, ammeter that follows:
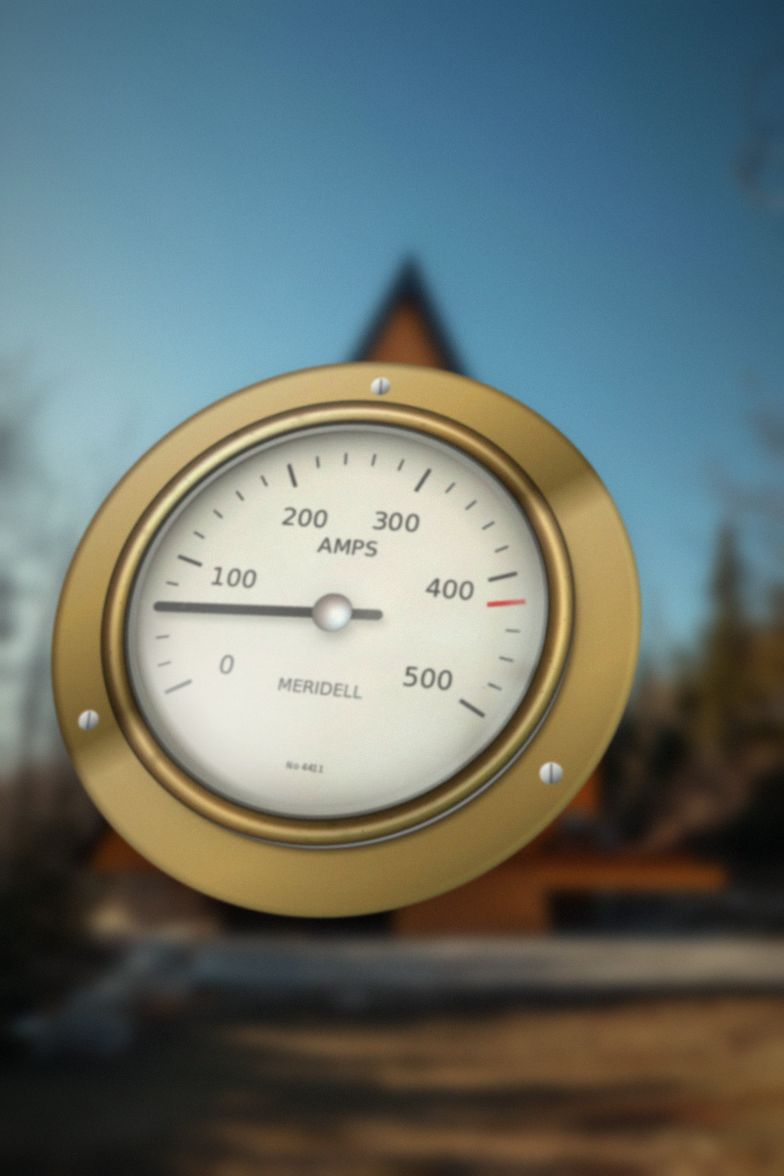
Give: 60 A
